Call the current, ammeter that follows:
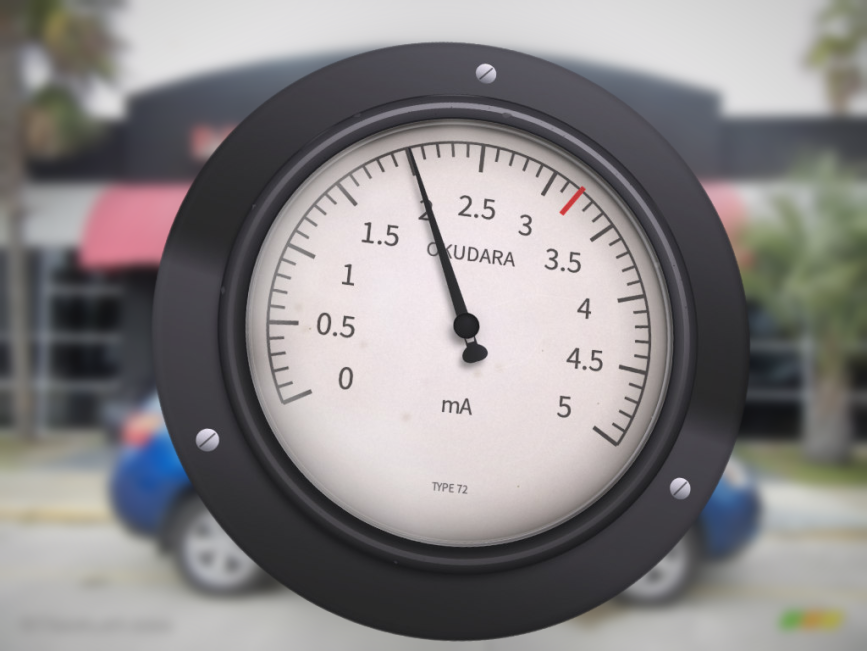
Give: 2 mA
